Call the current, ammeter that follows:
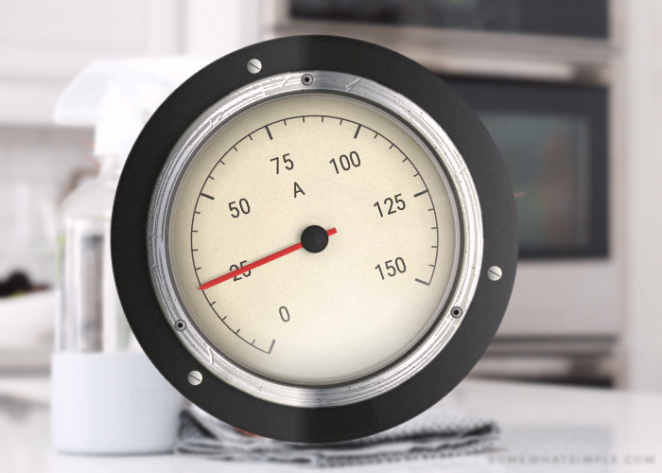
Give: 25 A
